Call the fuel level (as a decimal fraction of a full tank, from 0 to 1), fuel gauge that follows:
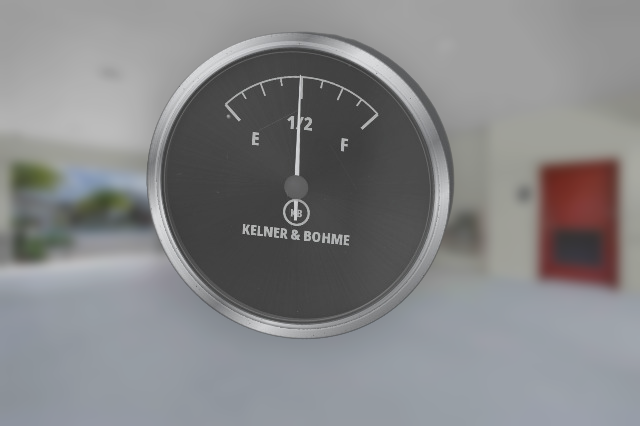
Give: 0.5
